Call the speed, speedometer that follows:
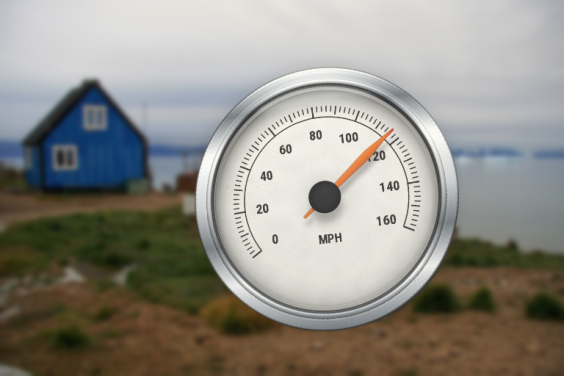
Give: 116 mph
